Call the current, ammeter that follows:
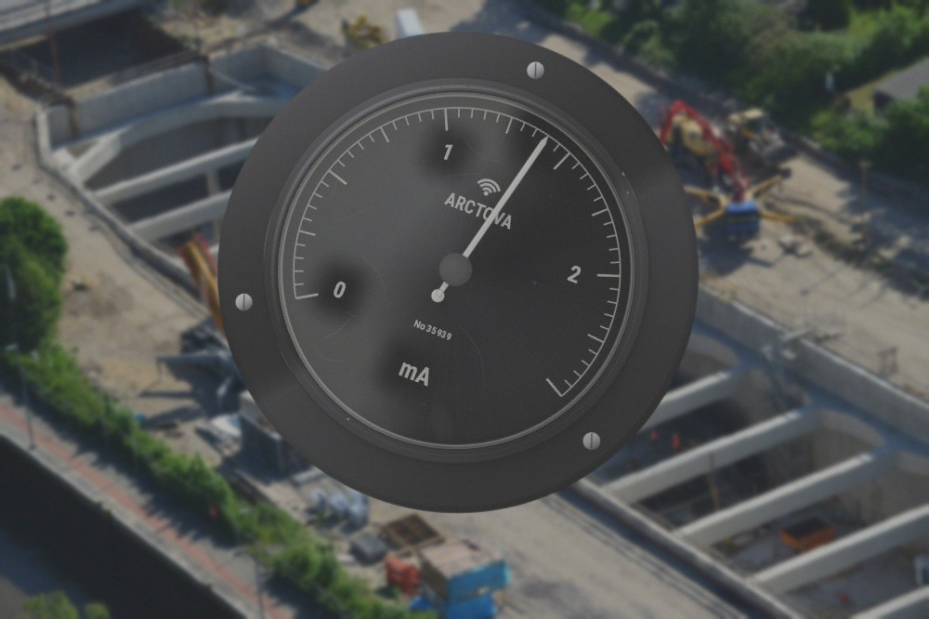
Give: 1.4 mA
